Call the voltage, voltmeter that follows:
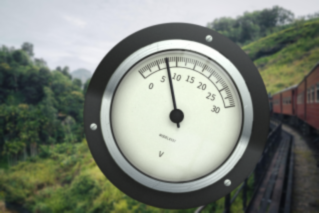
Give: 7.5 V
